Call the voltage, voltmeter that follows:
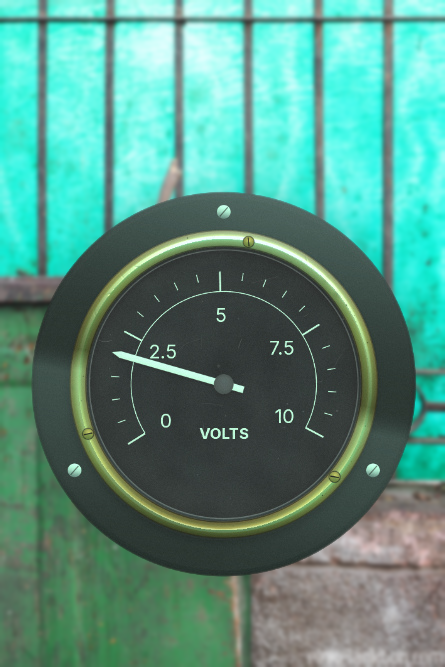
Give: 2 V
